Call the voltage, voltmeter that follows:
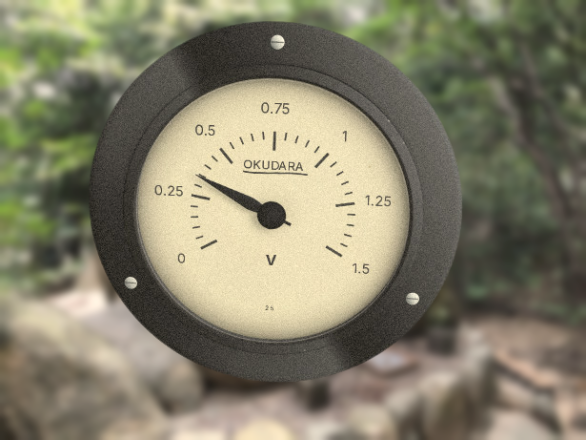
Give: 0.35 V
